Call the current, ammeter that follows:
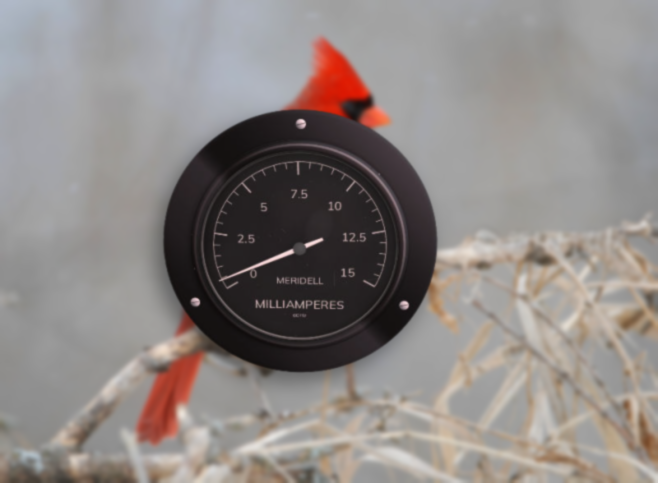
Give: 0.5 mA
